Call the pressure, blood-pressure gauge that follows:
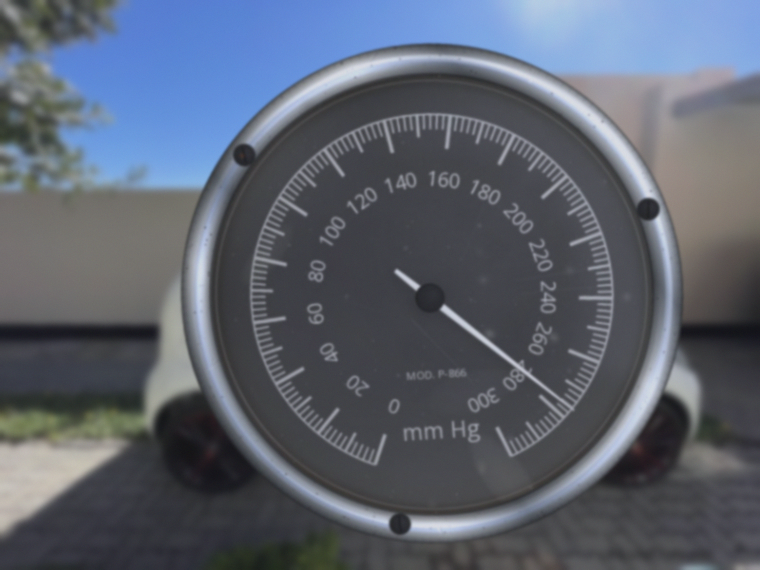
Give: 276 mmHg
